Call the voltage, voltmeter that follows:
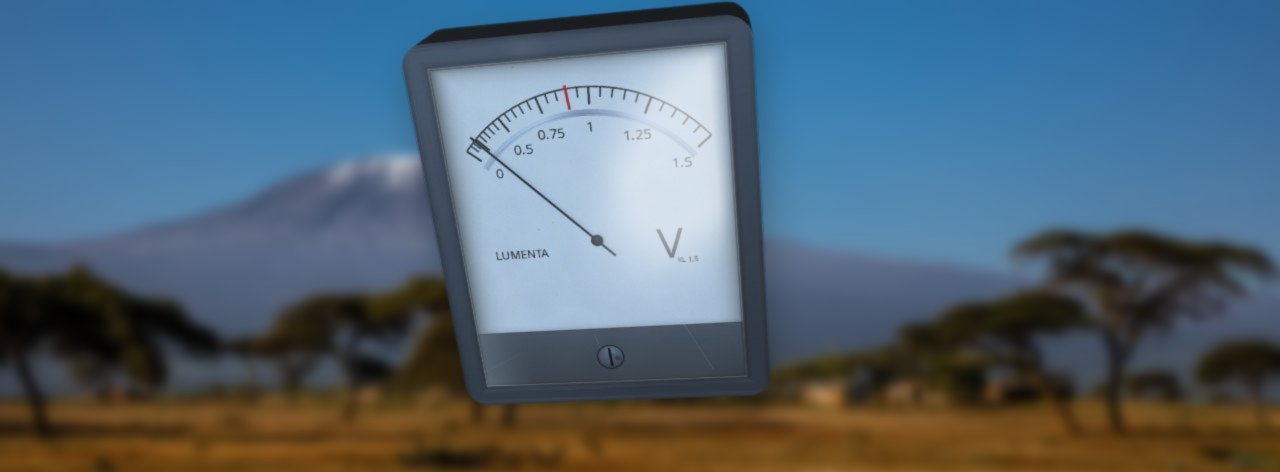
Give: 0.25 V
